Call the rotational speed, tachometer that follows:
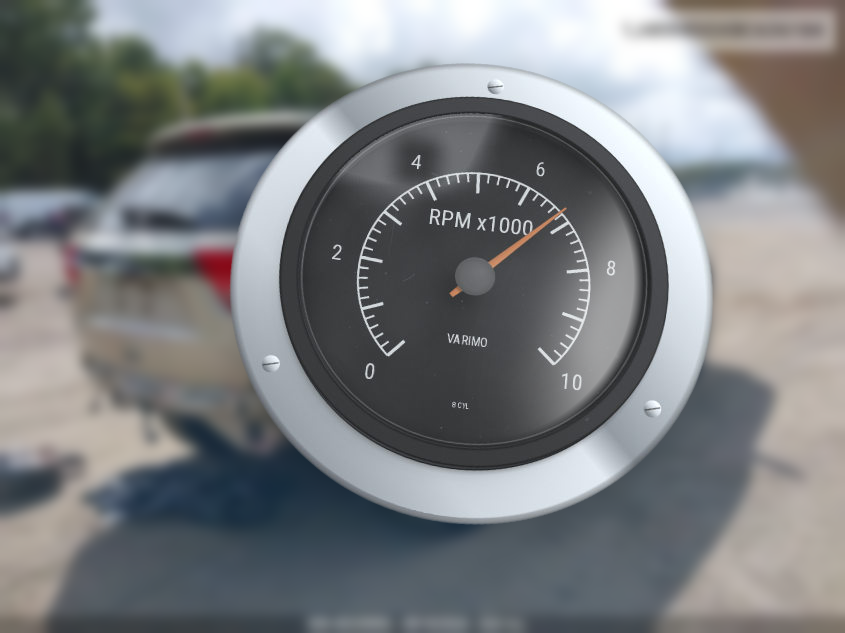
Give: 6800 rpm
